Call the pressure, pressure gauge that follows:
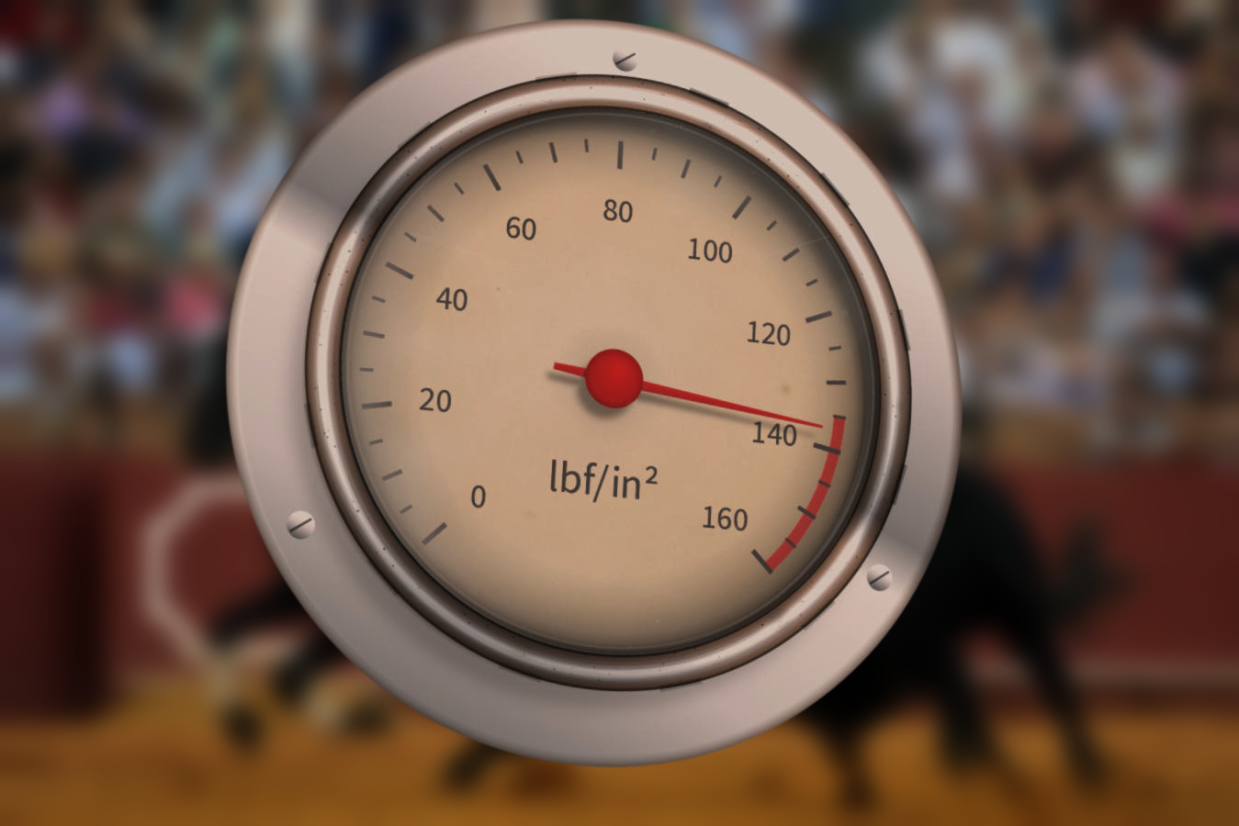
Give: 137.5 psi
